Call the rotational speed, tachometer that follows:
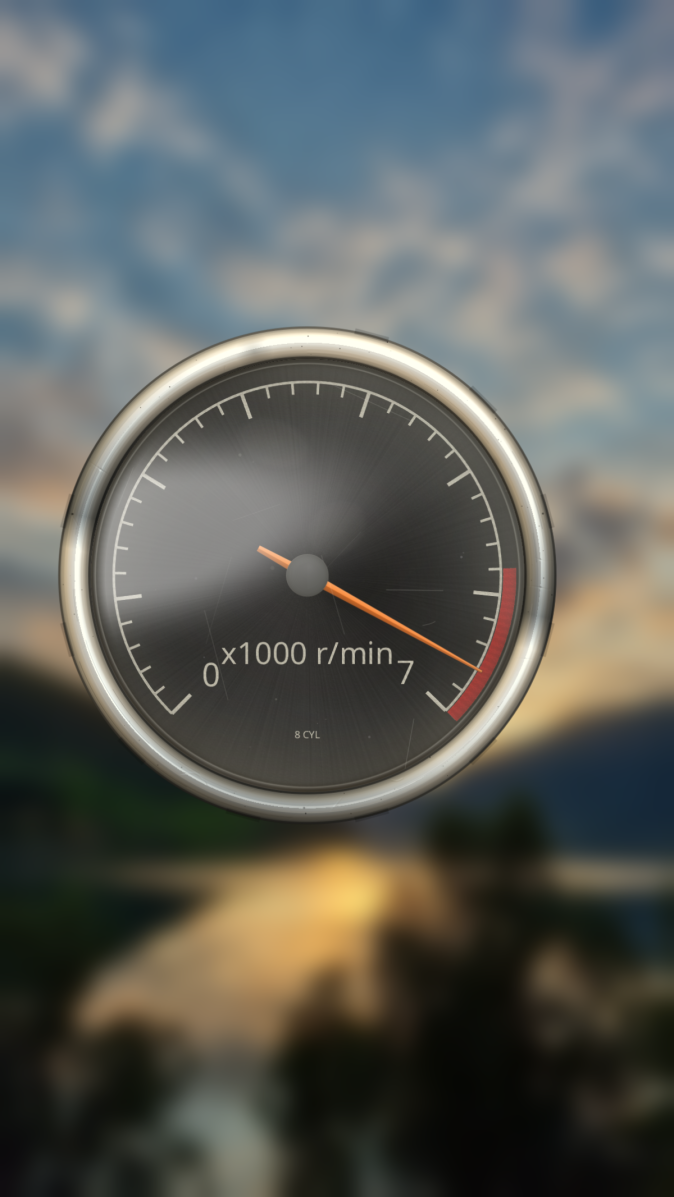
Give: 6600 rpm
